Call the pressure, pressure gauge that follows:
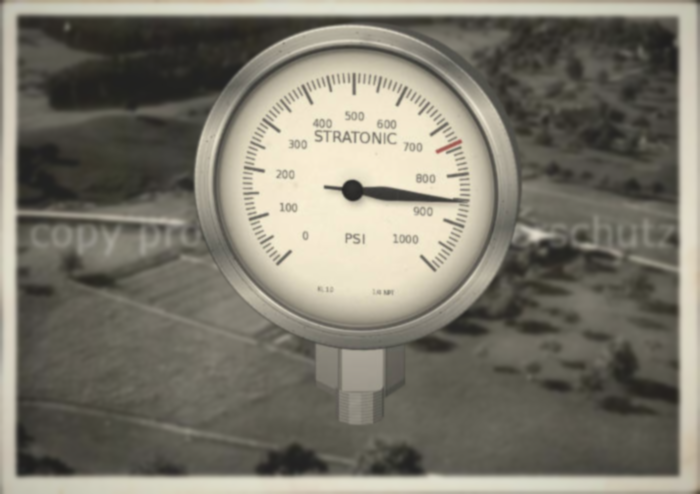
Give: 850 psi
